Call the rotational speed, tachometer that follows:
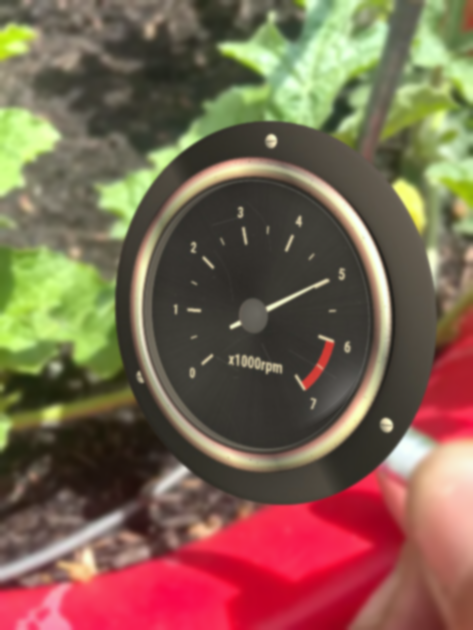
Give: 5000 rpm
